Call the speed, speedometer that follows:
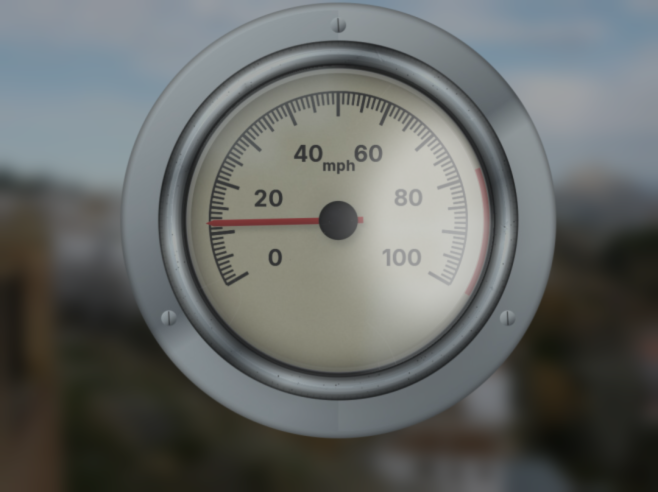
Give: 12 mph
